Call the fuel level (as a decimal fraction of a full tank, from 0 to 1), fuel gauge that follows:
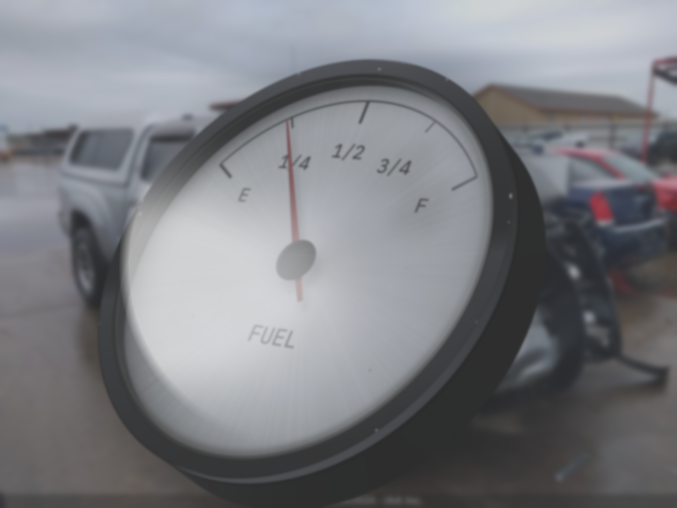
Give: 0.25
